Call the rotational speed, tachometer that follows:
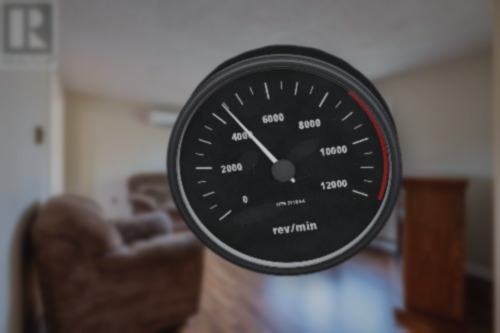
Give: 4500 rpm
